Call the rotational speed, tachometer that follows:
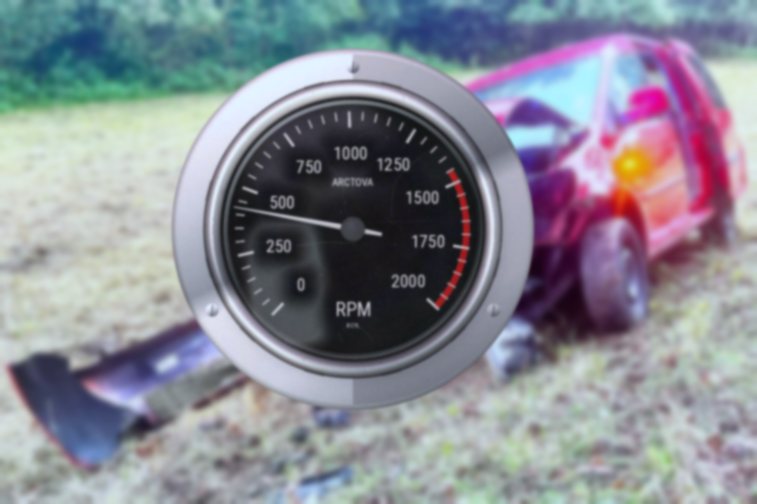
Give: 425 rpm
